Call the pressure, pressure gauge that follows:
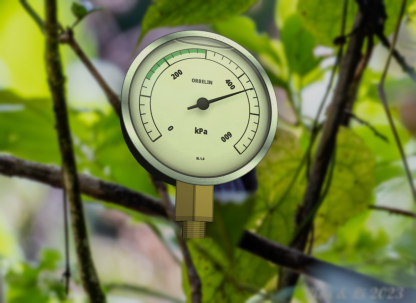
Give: 440 kPa
